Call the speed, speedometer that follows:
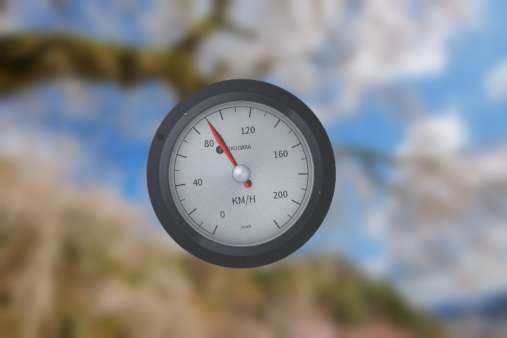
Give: 90 km/h
